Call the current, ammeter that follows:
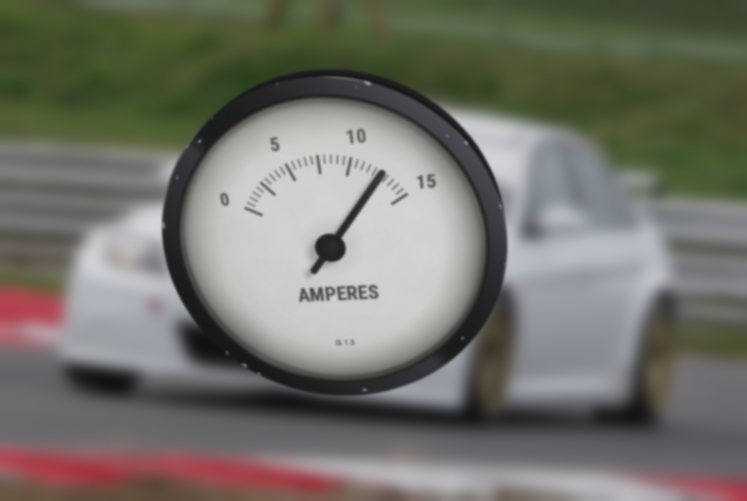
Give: 12.5 A
